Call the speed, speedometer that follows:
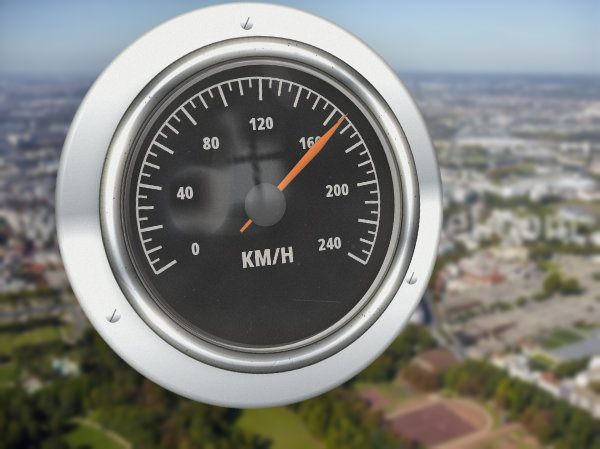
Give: 165 km/h
